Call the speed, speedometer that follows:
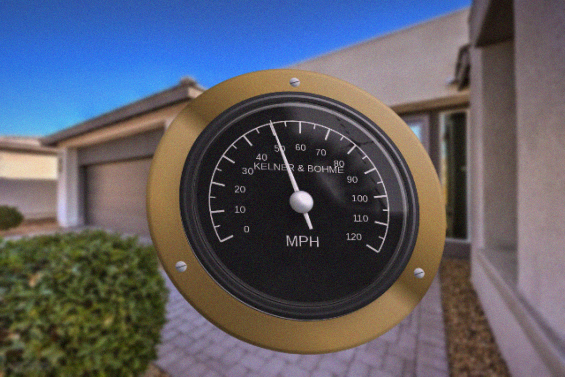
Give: 50 mph
